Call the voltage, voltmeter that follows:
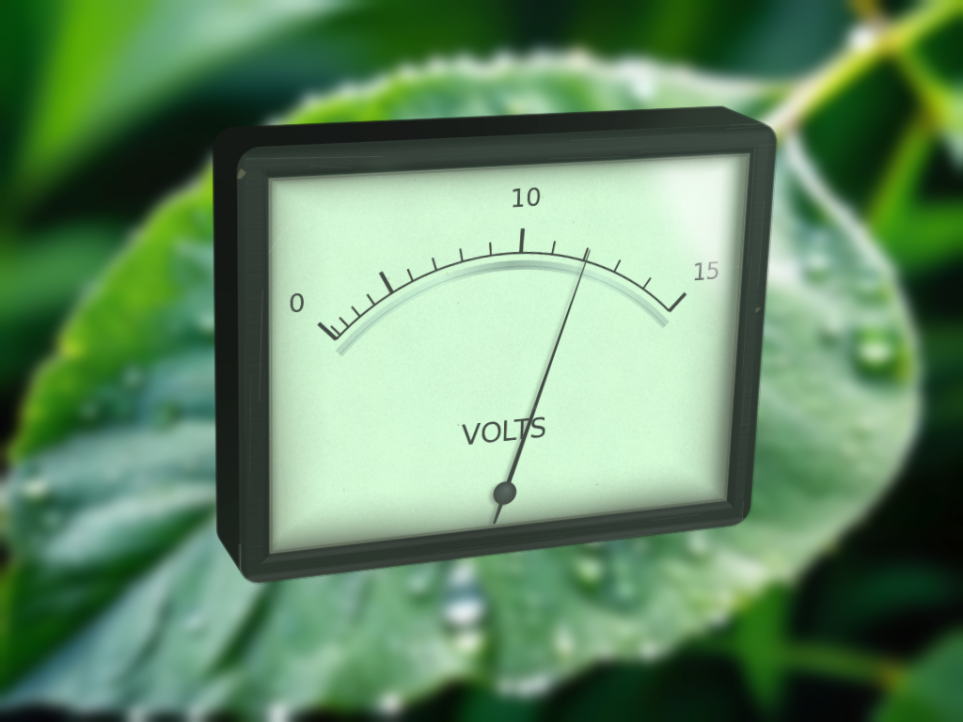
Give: 12 V
